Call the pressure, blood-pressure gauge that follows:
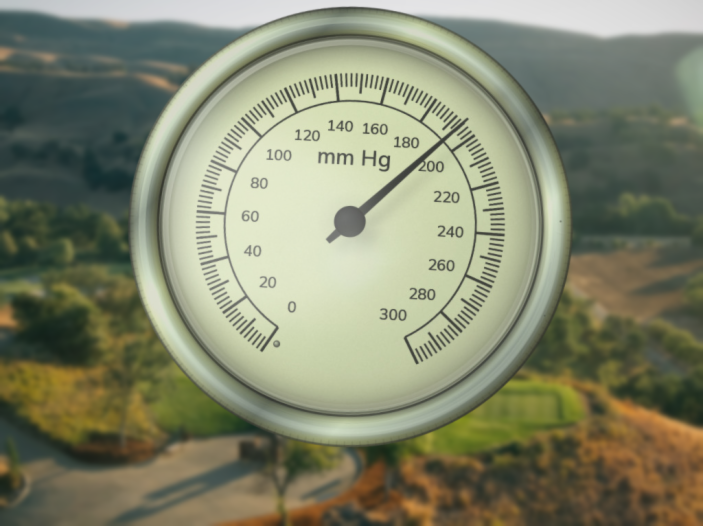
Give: 194 mmHg
